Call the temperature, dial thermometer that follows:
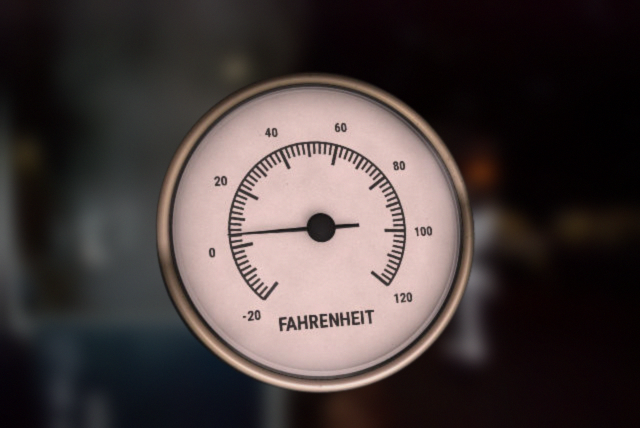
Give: 4 °F
